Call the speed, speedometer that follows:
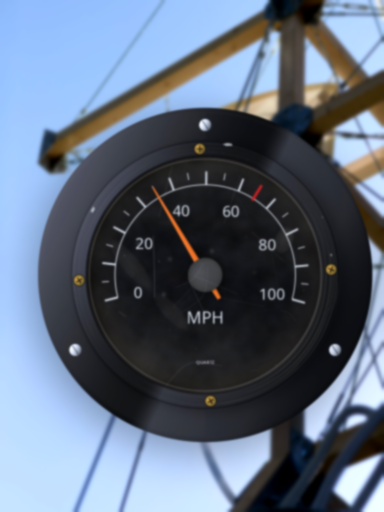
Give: 35 mph
